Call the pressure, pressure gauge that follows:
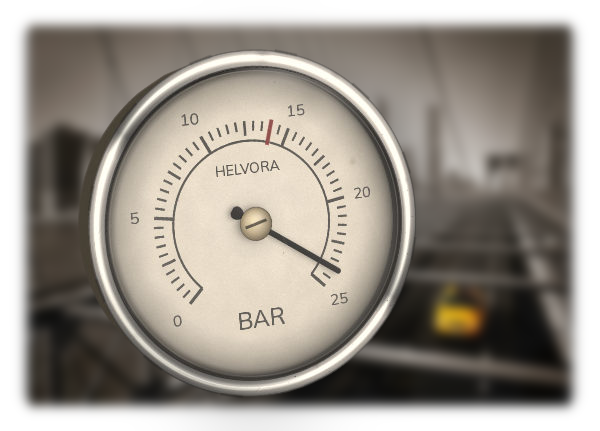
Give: 24 bar
